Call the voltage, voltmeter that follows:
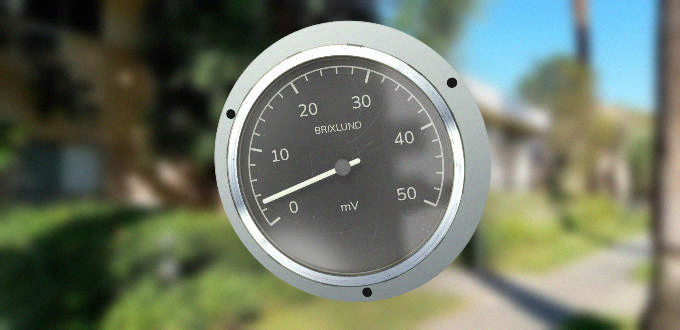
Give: 3 mV
